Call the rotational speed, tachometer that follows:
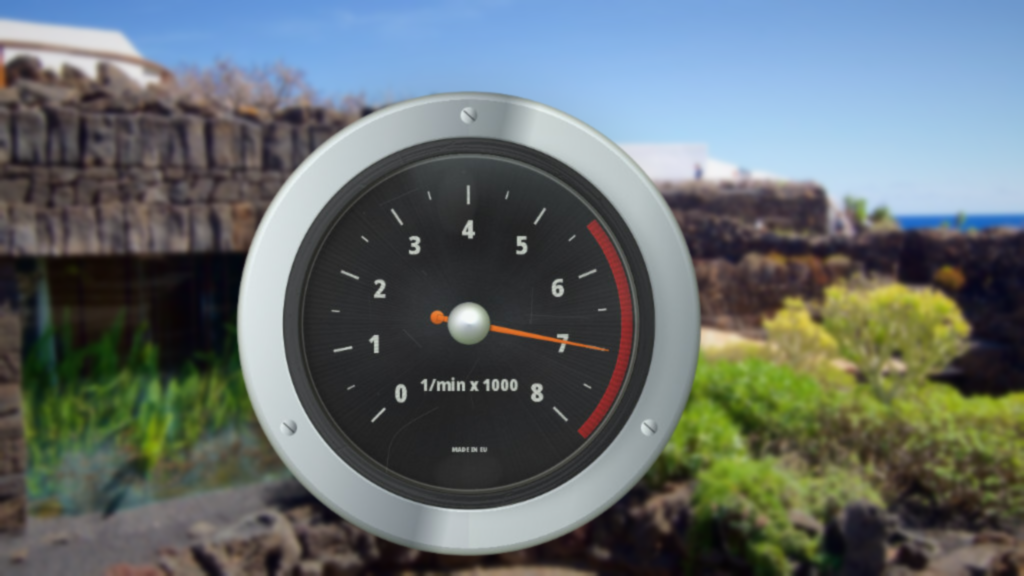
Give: 7000 rpm
